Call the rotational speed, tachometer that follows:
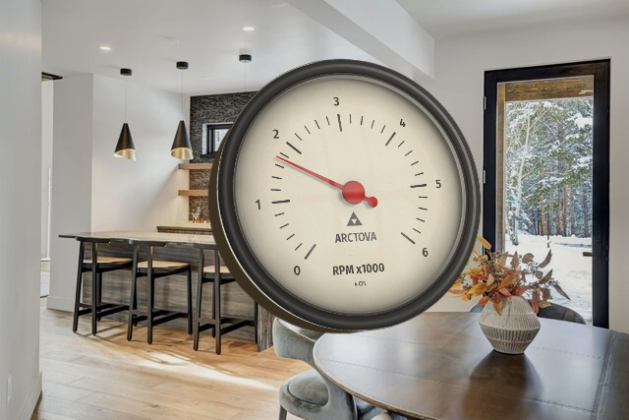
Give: 1700 rpm
